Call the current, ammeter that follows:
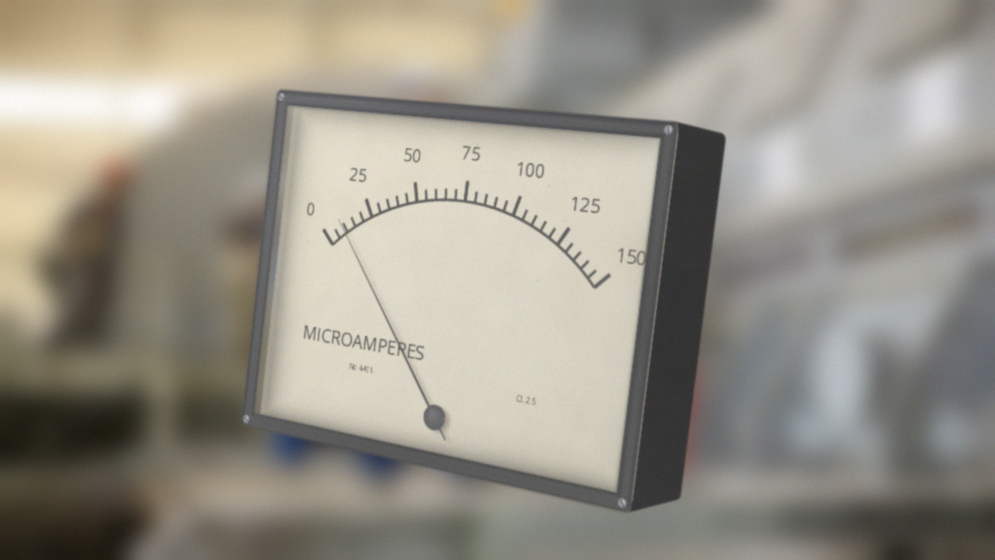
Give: 10 µA
